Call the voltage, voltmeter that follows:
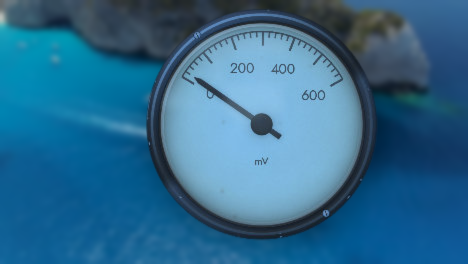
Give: 20 mV
